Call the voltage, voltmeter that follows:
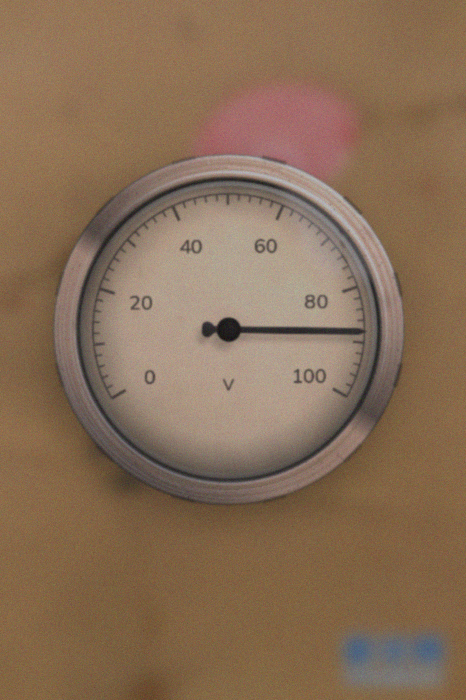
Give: 88 V
